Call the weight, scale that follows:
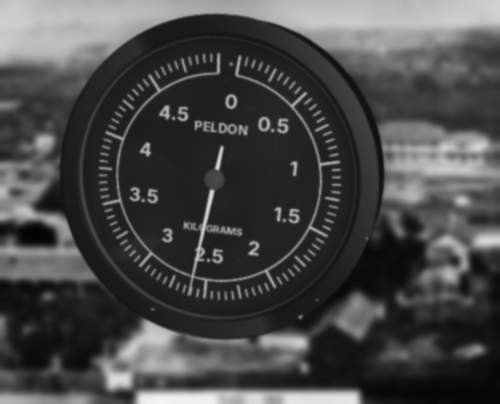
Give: 2.6 kg
